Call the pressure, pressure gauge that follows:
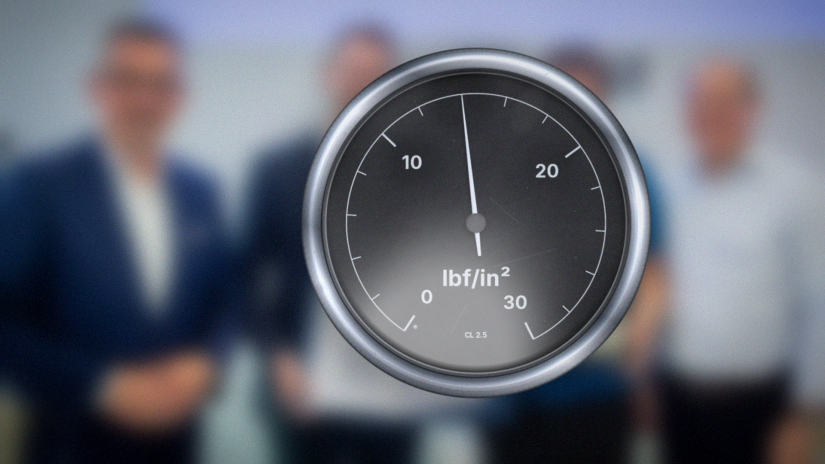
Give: 14 psi
